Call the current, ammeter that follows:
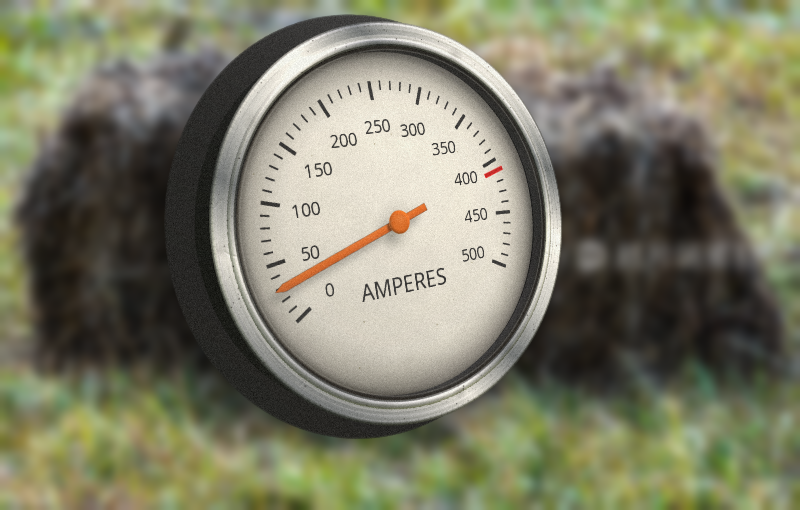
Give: 30 A
